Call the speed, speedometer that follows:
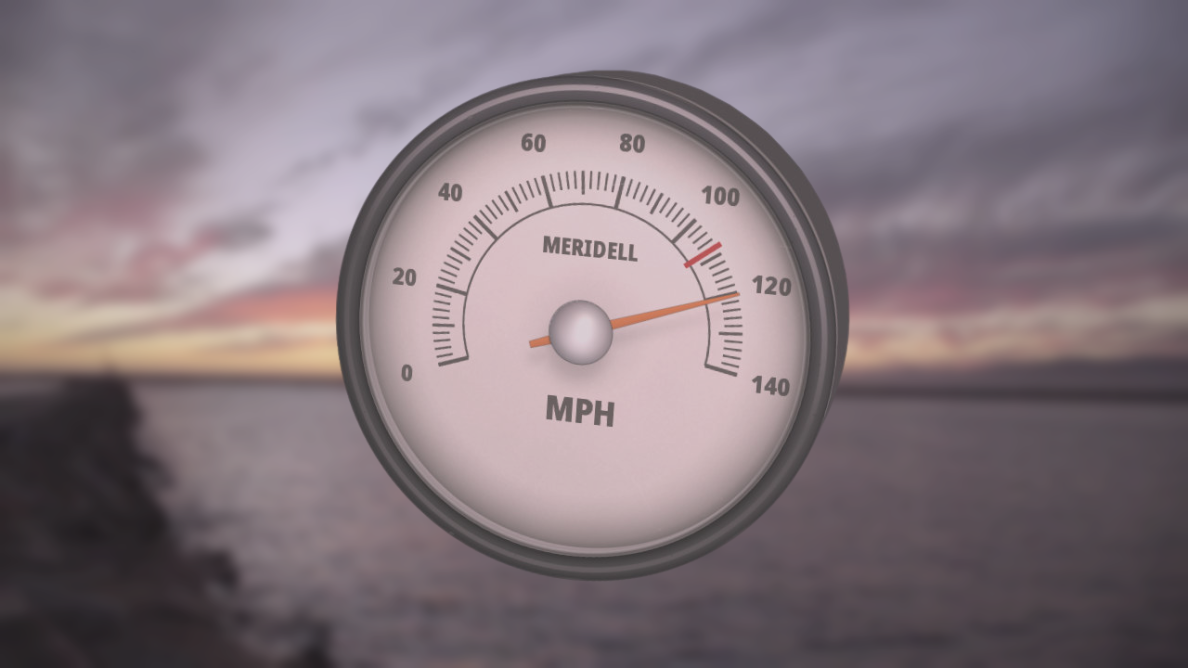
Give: 120 mph
